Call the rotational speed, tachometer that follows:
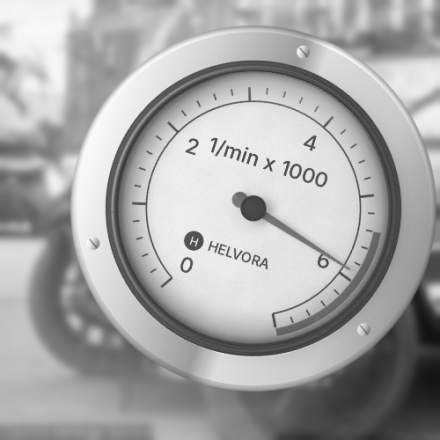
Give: 5900 rpm
